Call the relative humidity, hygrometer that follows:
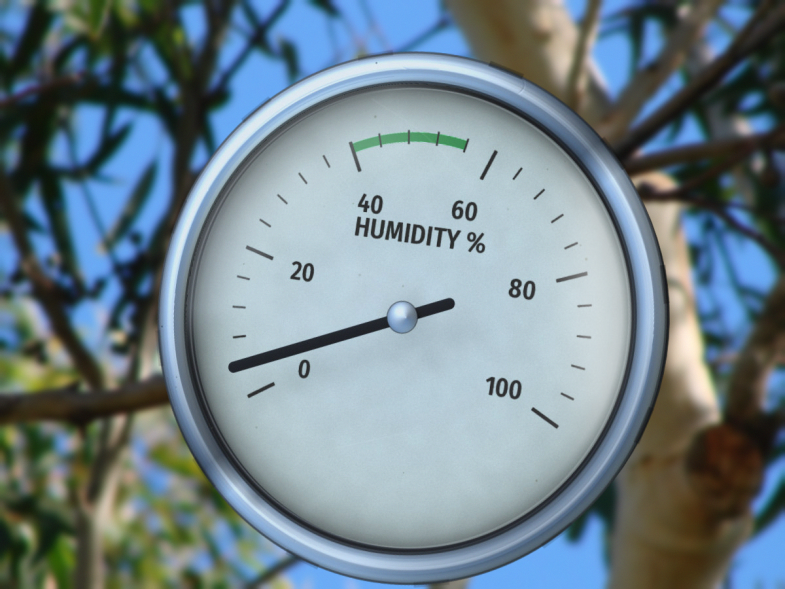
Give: 4 %
